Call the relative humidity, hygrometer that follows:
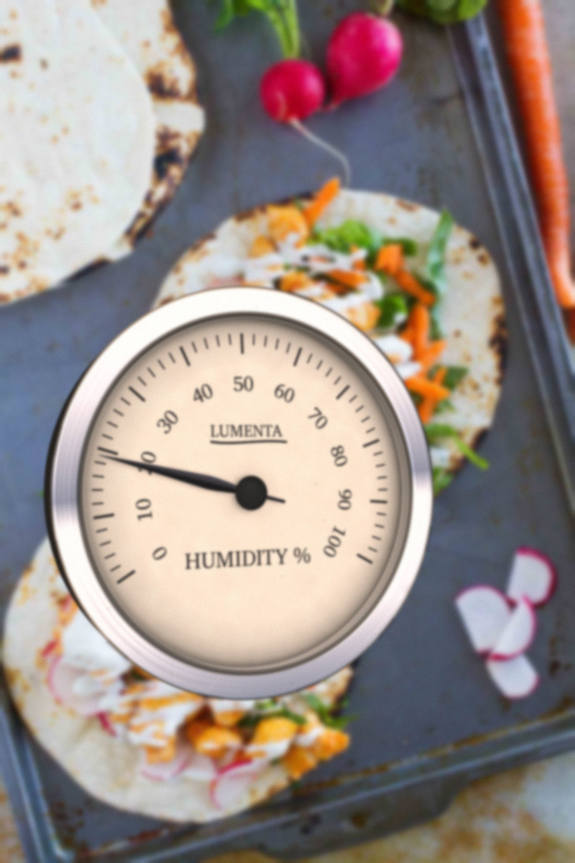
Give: 19 %
